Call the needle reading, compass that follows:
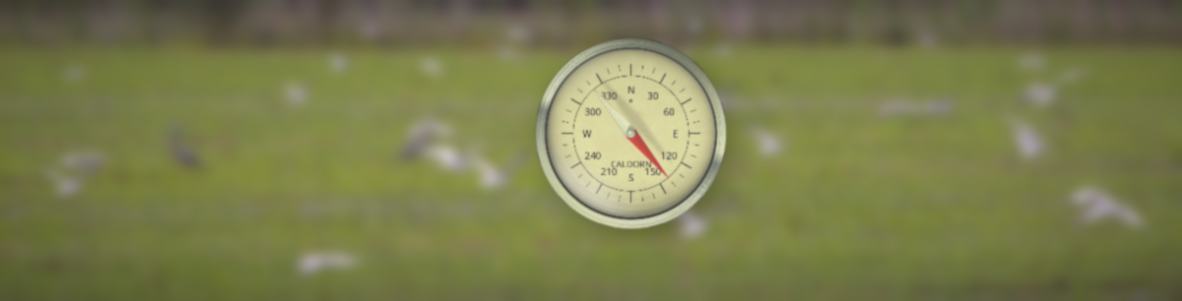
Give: 140 °
